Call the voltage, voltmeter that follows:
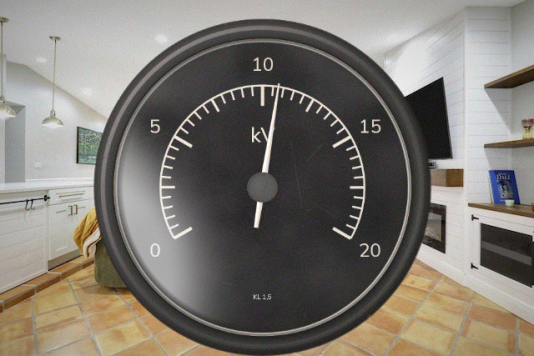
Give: 10.75 kV
